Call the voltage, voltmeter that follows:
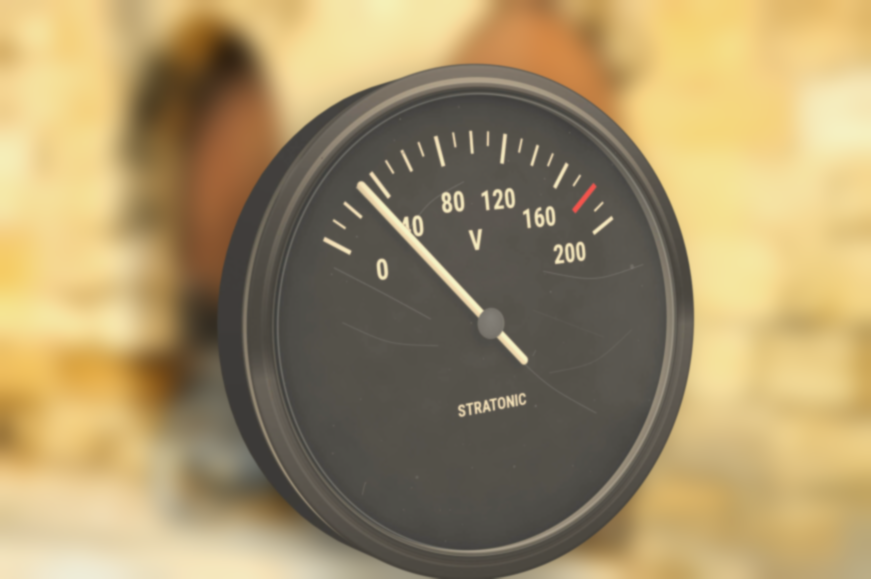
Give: 30 V
